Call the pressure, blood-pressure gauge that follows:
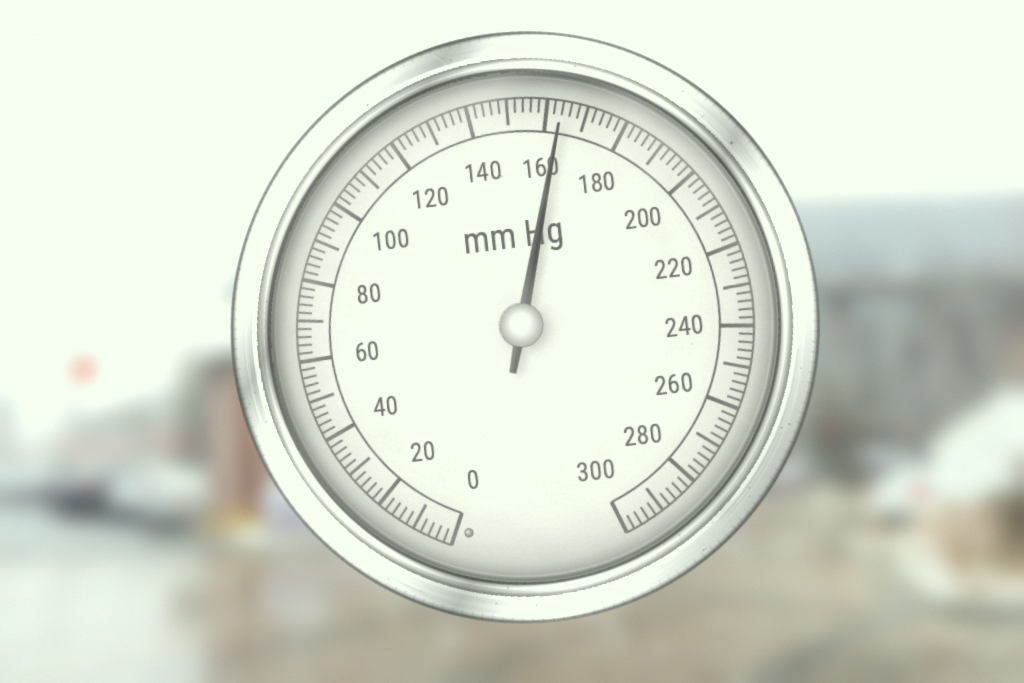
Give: 164 mmHg
